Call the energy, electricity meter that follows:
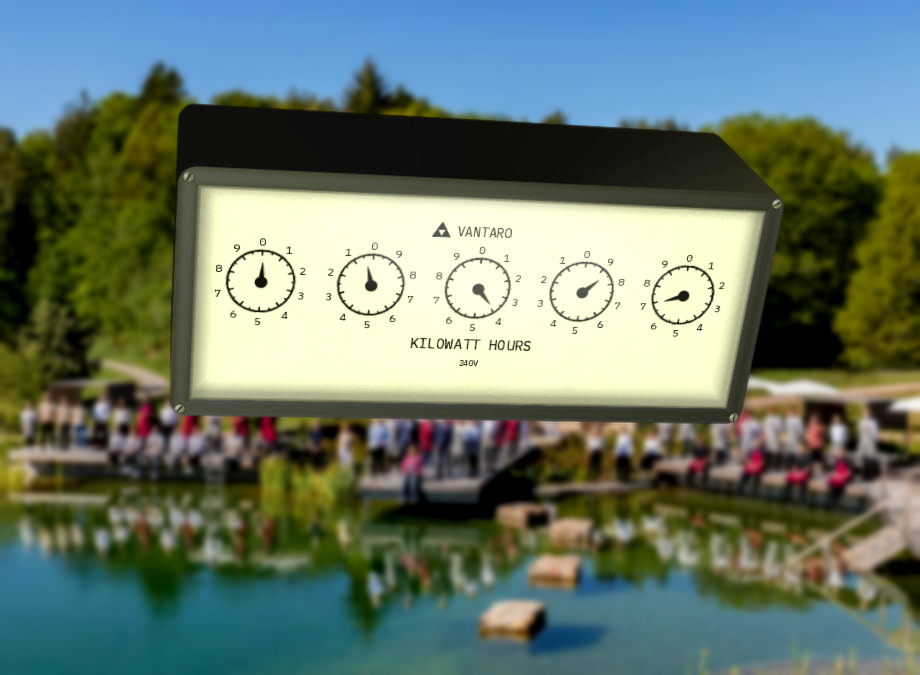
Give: 387 kWh
